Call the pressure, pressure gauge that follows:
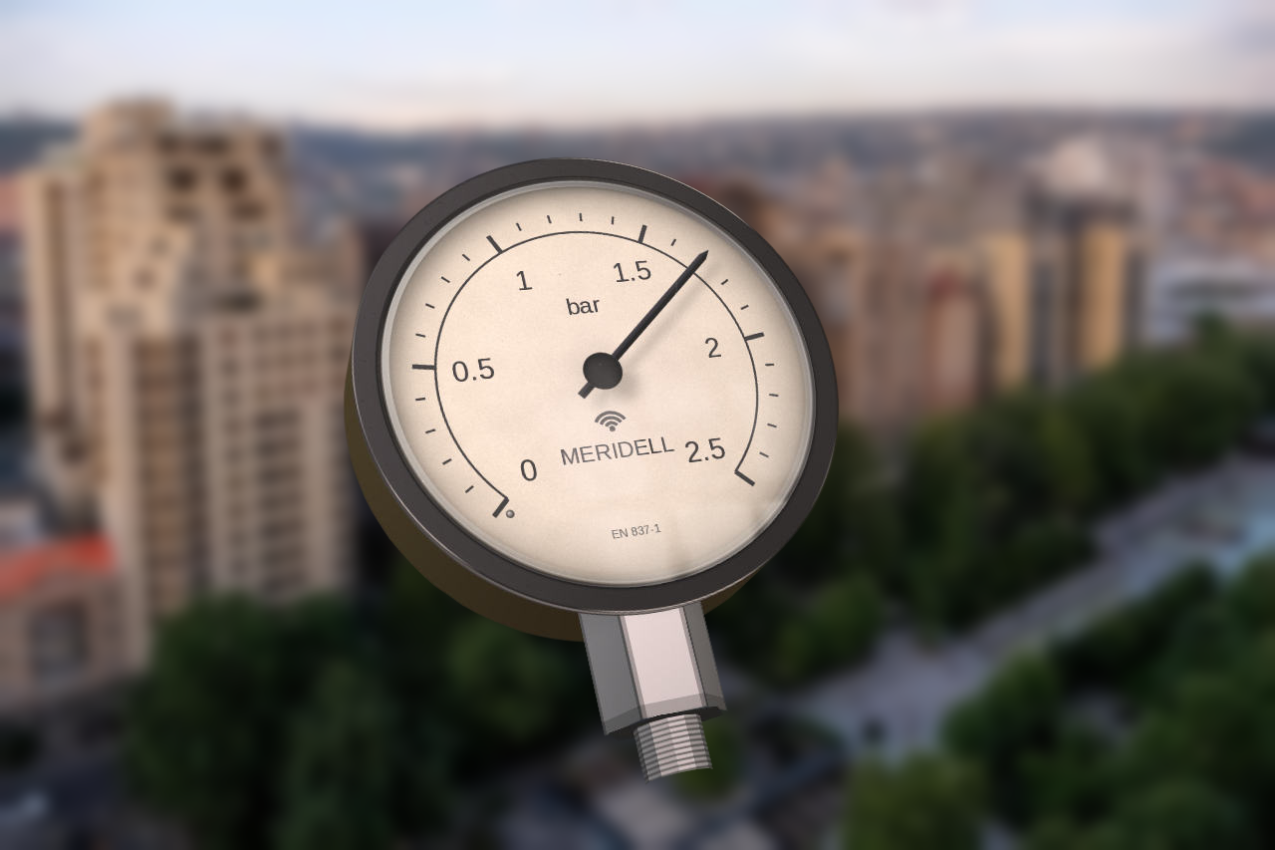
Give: 1.7 bar
